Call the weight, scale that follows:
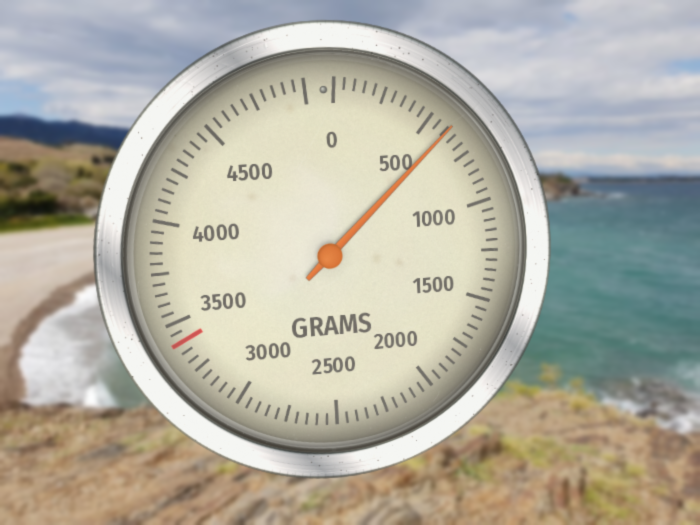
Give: 600 g
